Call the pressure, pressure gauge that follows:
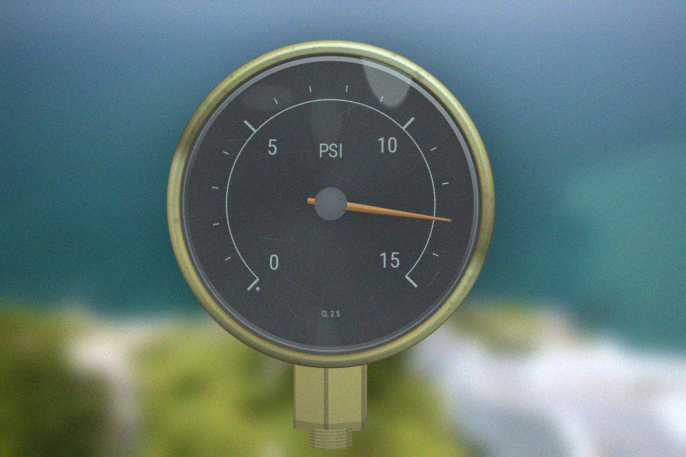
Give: 13 psi
